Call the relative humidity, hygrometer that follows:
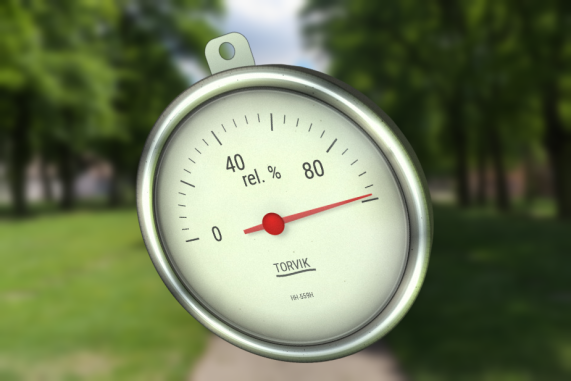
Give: 98 %
